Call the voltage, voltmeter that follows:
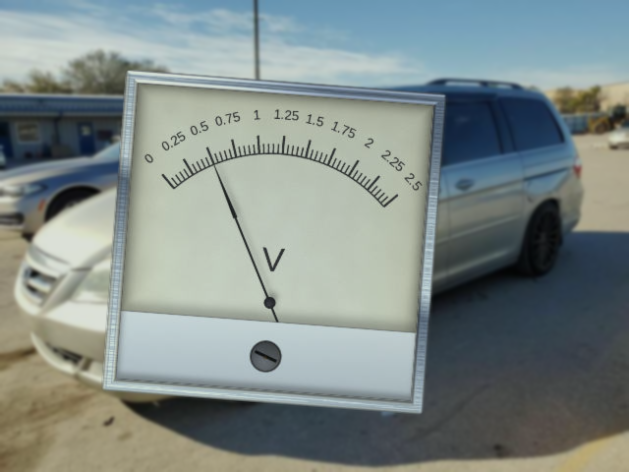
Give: 0.5 V
